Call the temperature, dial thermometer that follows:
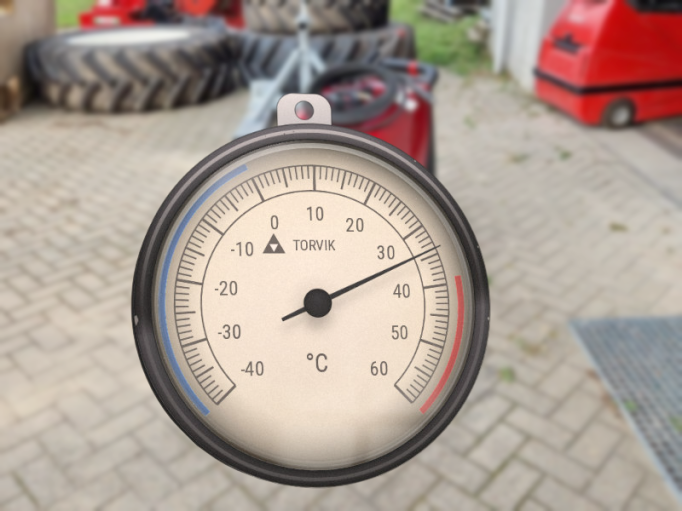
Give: 34 °C
